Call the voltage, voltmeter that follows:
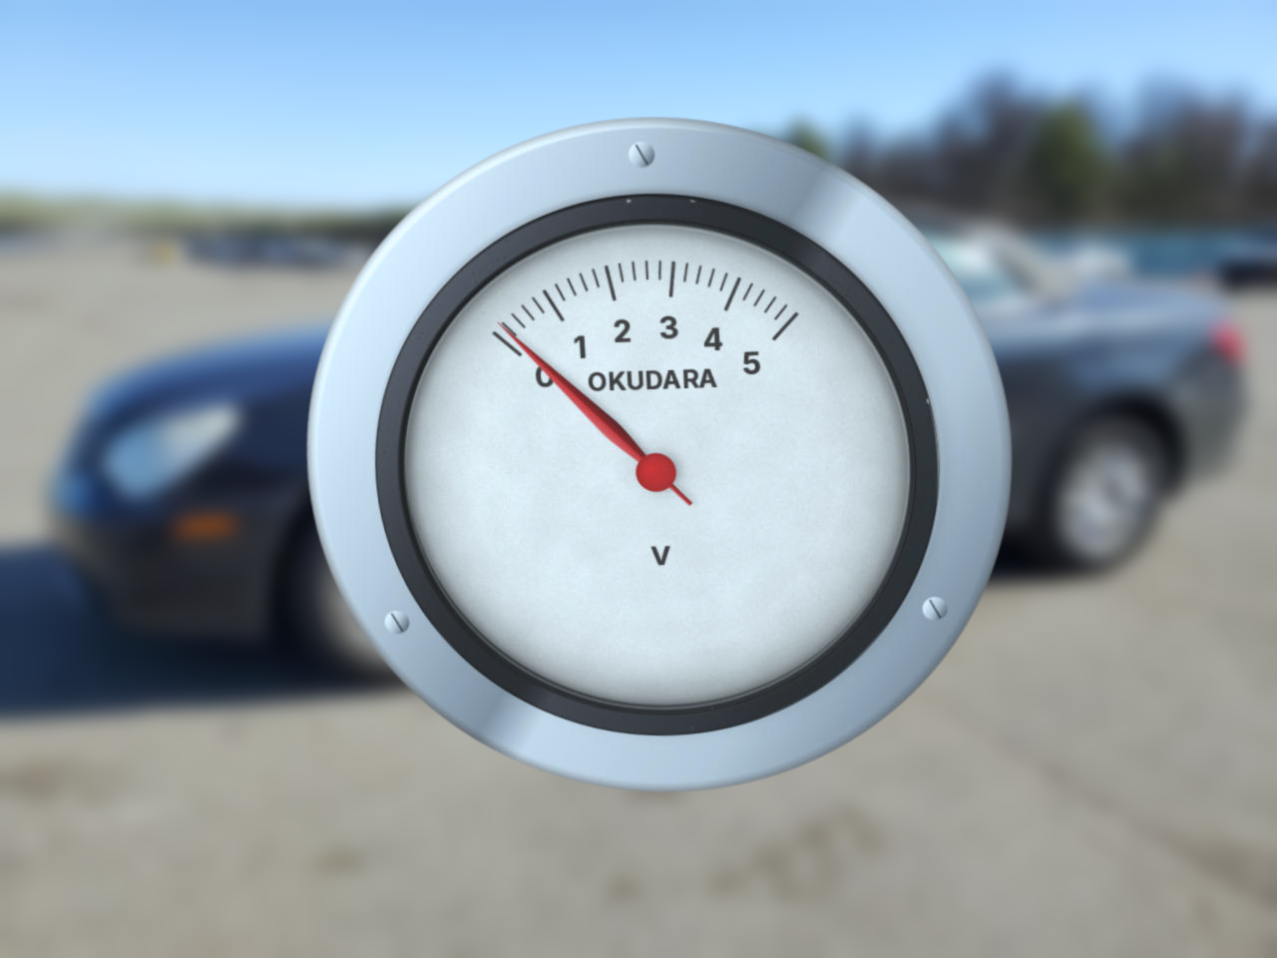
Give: 0.2 V
